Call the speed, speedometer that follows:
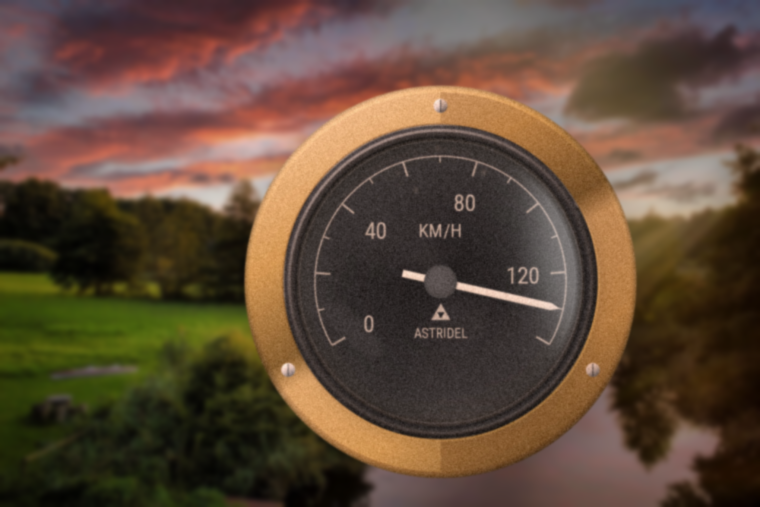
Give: 130 km/h
